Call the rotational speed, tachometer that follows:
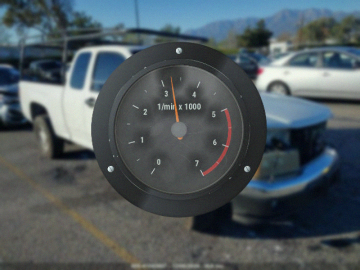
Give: 3250 rpm
